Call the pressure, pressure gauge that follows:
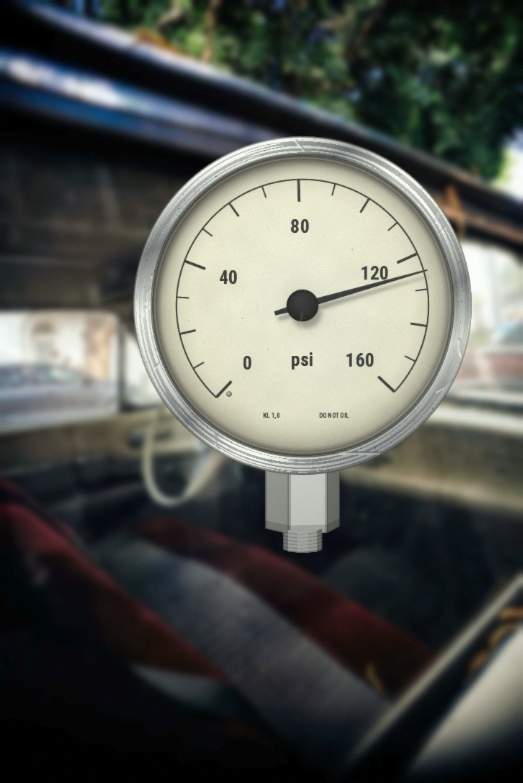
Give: 125 psi
